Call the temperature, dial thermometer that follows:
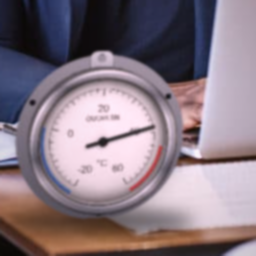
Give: 40 °C
